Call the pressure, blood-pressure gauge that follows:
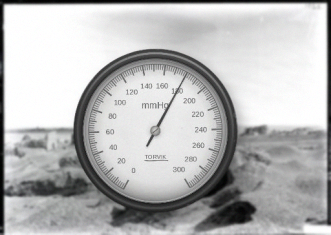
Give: 180 mmHg
